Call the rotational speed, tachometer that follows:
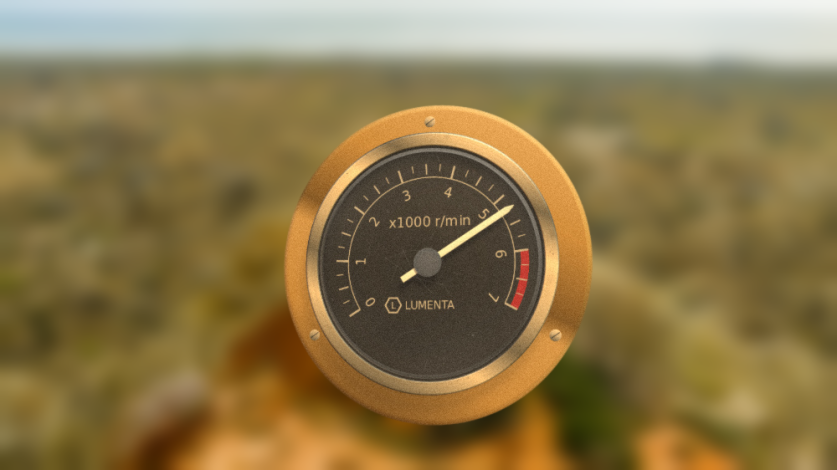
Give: 5250 rpm
